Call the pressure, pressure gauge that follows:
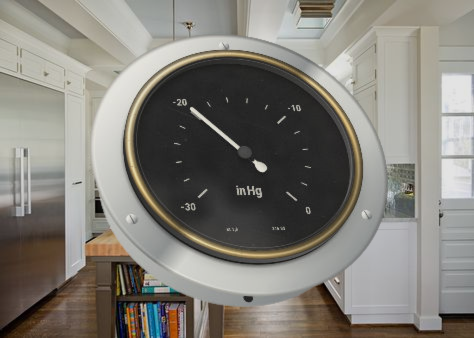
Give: -20 inHg
